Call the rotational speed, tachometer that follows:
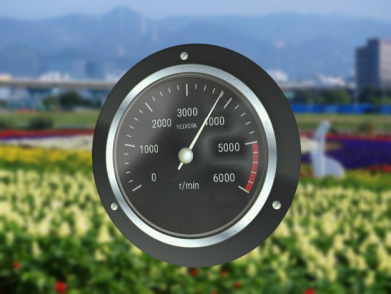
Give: 3800 rpm
